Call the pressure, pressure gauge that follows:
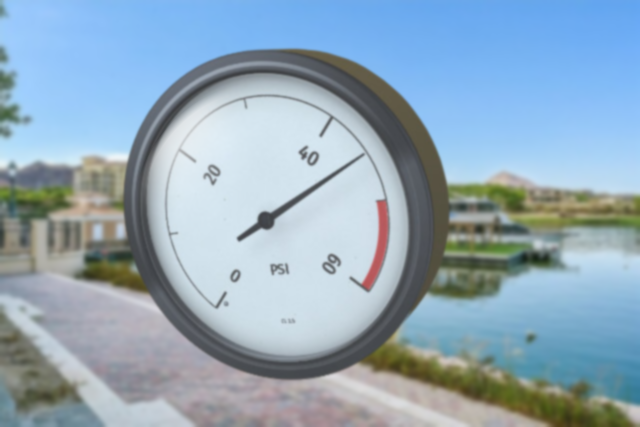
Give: 45 psi
